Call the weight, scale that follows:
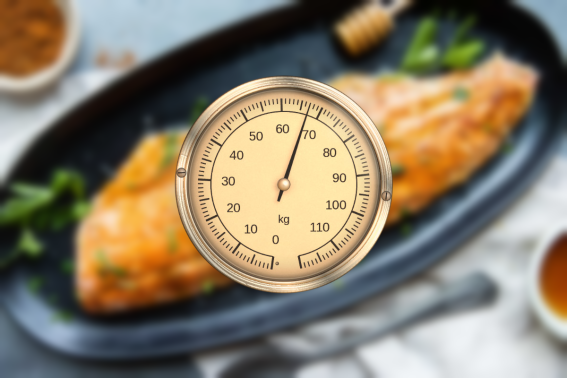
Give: 67 kg
